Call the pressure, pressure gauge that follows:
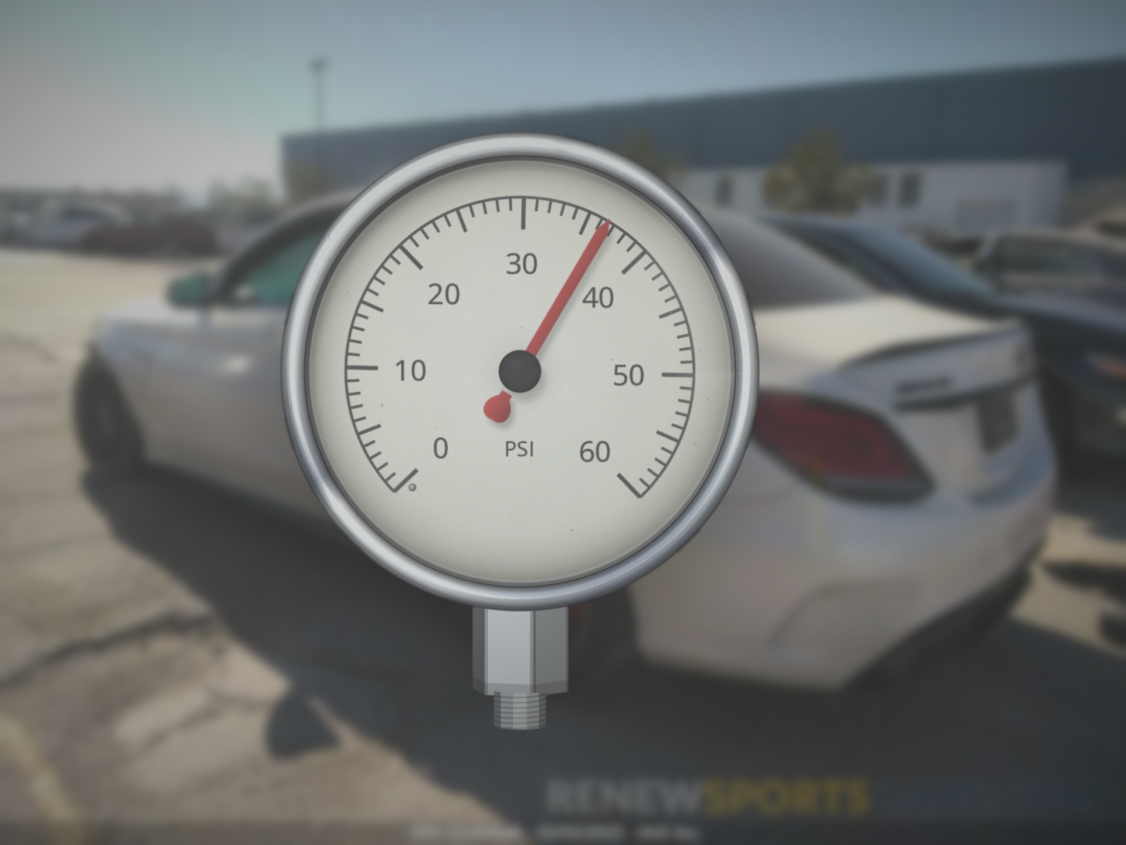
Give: 36.5 psi
